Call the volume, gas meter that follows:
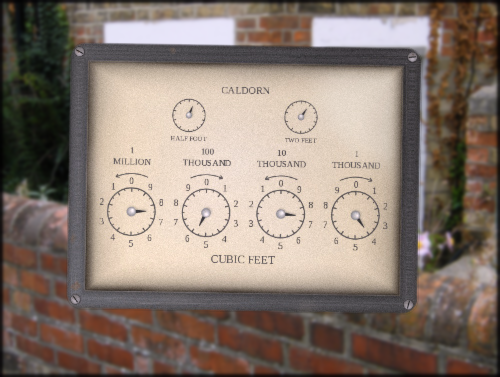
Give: 757400 ft³
